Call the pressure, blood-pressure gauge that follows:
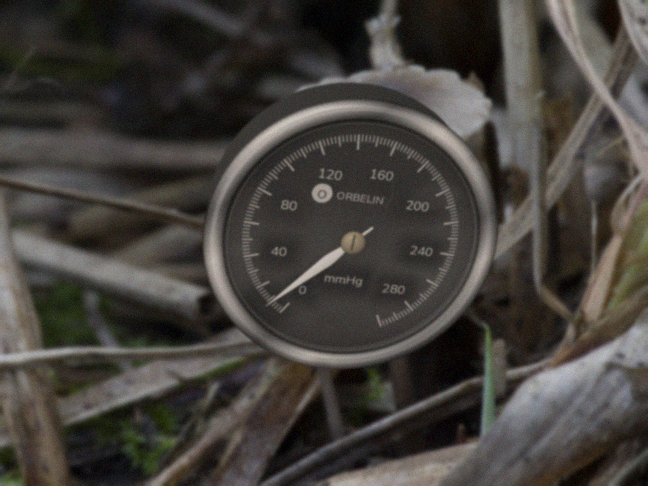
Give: 10 mmHg
